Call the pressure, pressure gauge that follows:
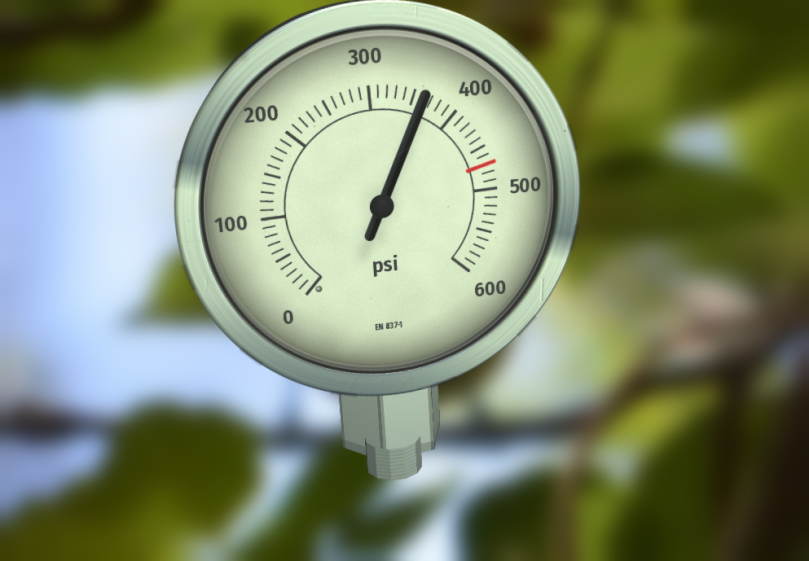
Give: 360 psi
